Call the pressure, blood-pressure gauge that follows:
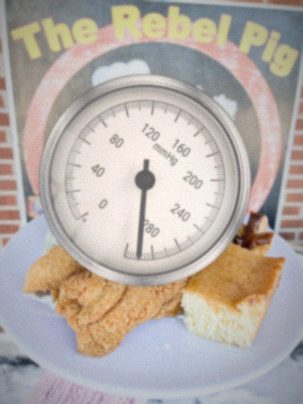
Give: 290 mmHg
